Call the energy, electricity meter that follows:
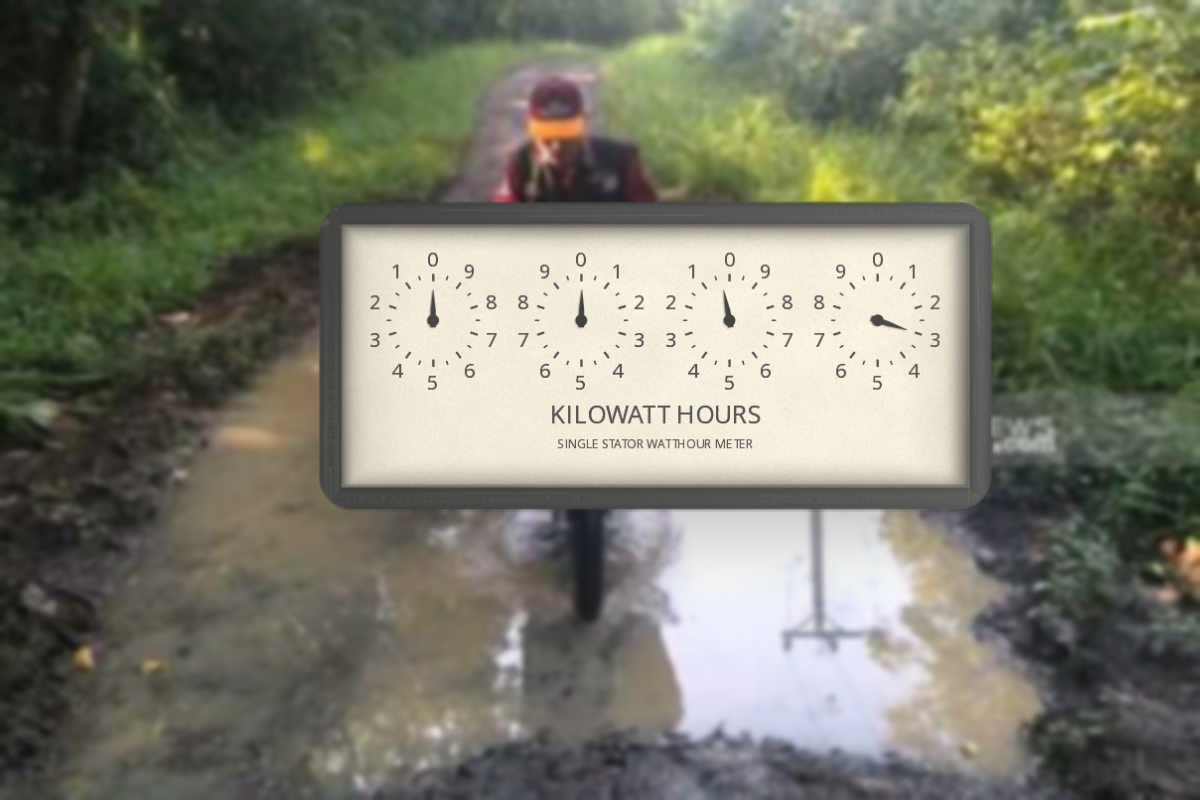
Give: 3 kWh
